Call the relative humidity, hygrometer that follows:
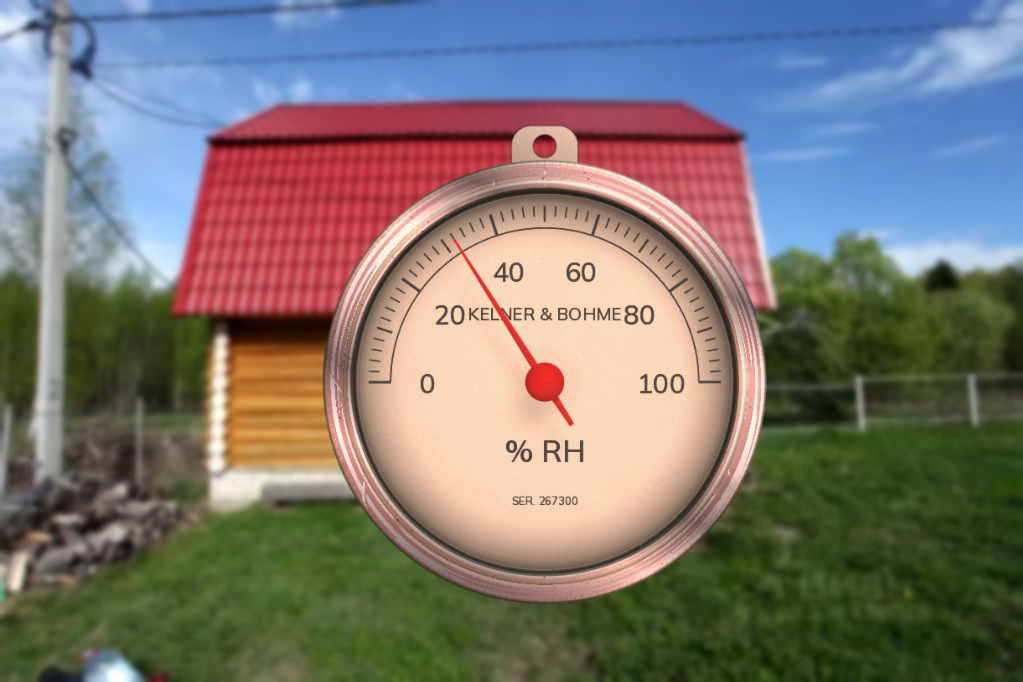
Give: 32 %
